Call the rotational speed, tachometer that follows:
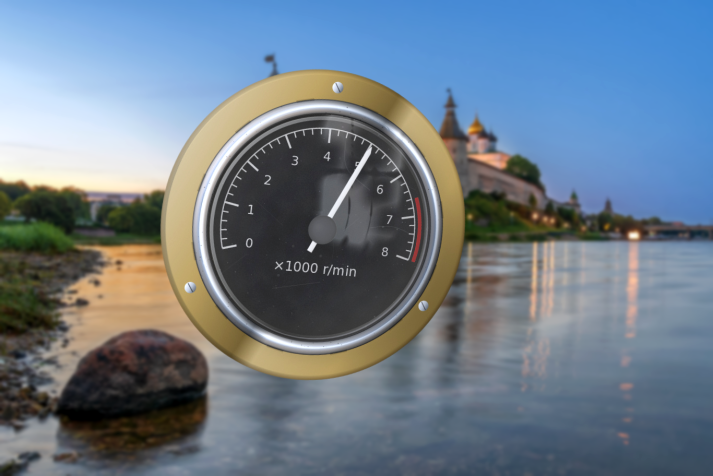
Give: 5000 rpm
